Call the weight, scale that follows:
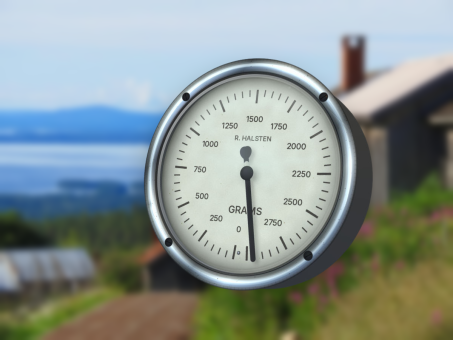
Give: 2950 g
